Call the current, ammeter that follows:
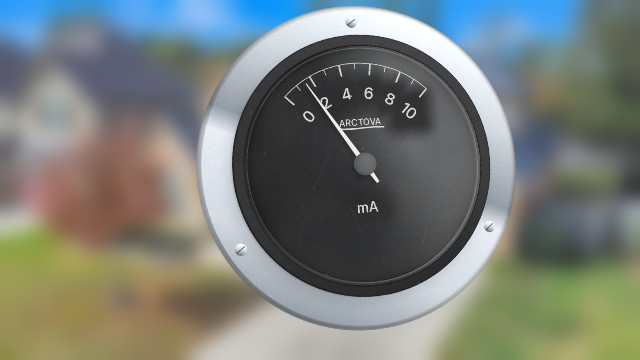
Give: 1.5 mA
